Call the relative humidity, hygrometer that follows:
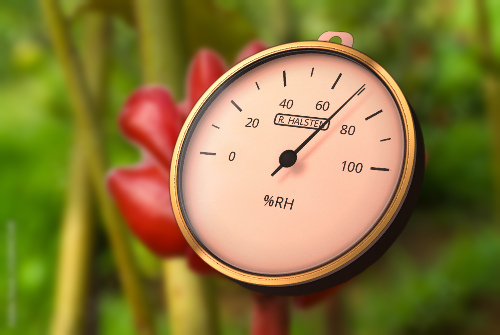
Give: 70 %
